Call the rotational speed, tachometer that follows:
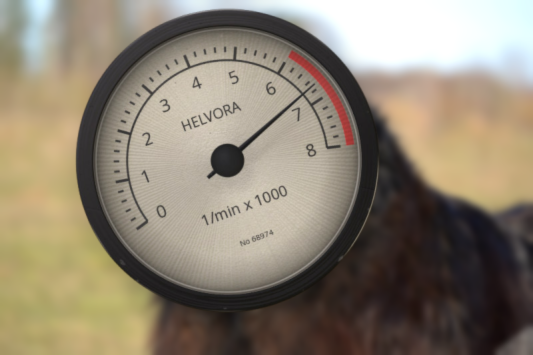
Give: 6700 rpm
